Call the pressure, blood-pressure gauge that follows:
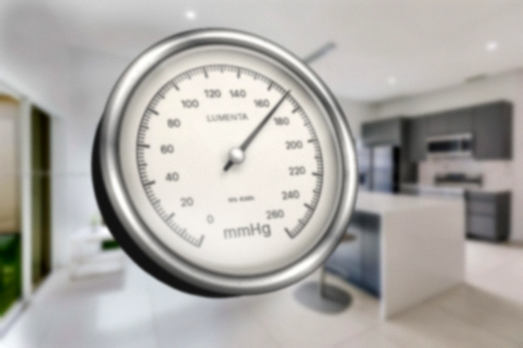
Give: 170 mmHg
